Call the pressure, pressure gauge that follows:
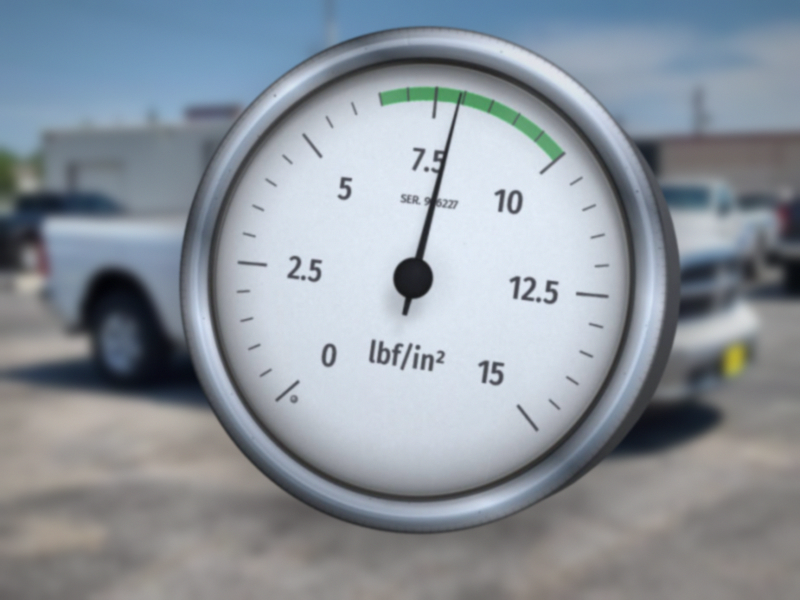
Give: 8 psi
